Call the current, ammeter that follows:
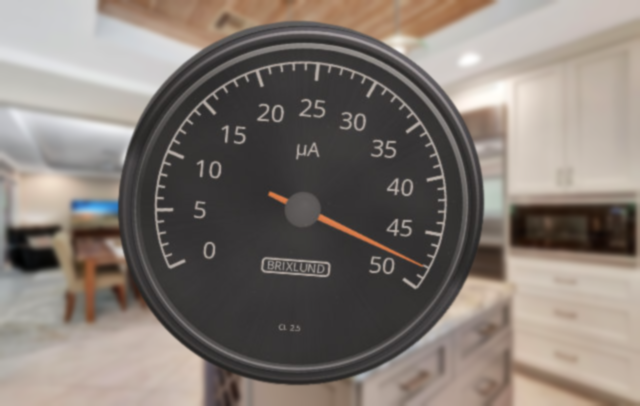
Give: 48 µA
